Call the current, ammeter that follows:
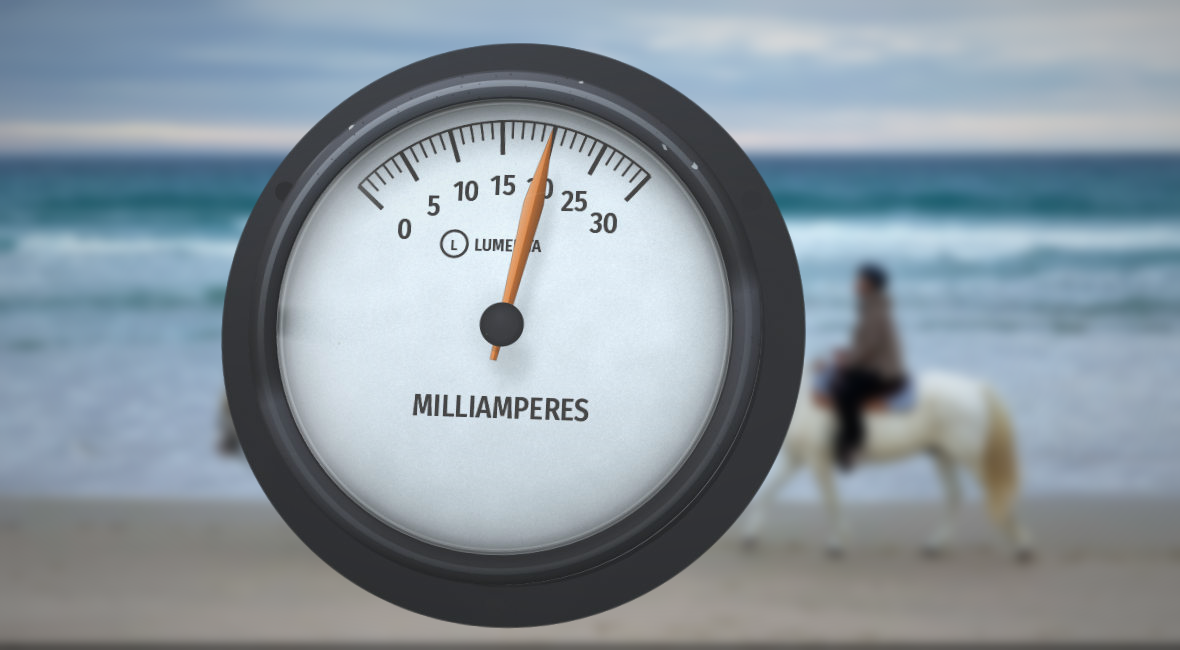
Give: 20 mA
